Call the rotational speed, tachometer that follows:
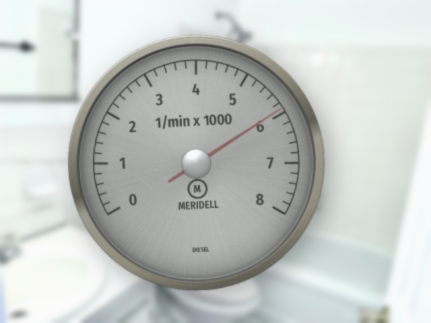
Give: 5900 rpm
